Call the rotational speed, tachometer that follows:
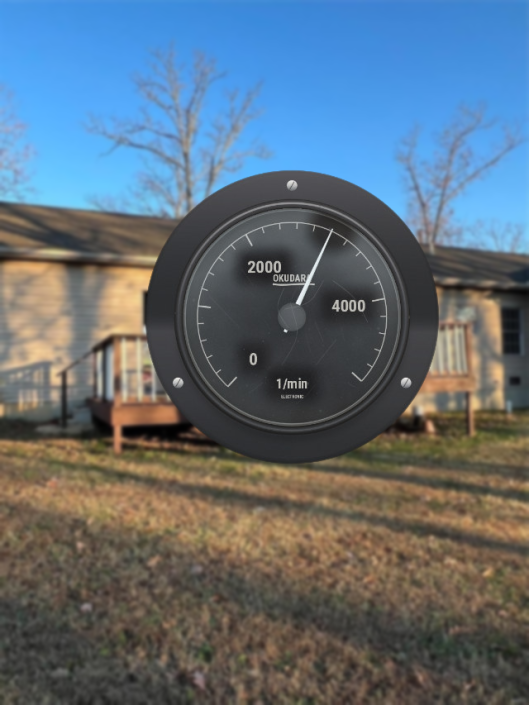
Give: 3000 rpm
